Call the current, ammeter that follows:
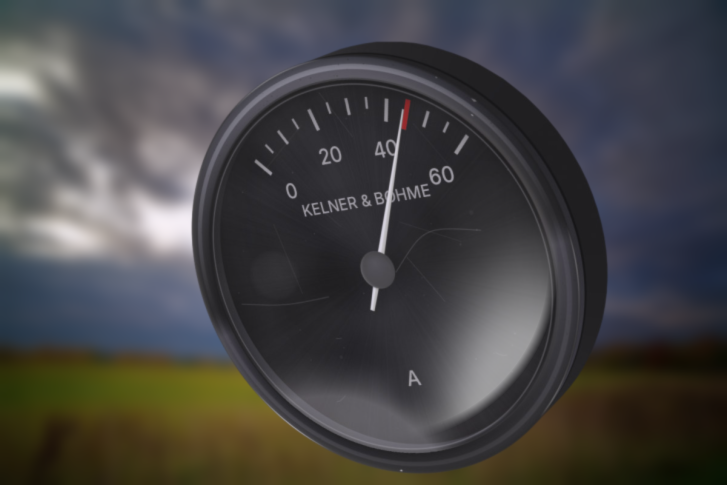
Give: 45 A
